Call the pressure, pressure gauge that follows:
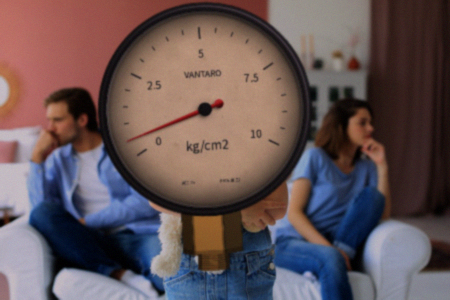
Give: 0.5 kg/cm²
